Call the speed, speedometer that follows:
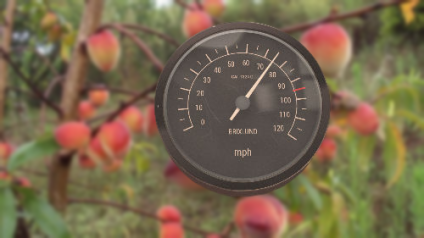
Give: 75 mph
